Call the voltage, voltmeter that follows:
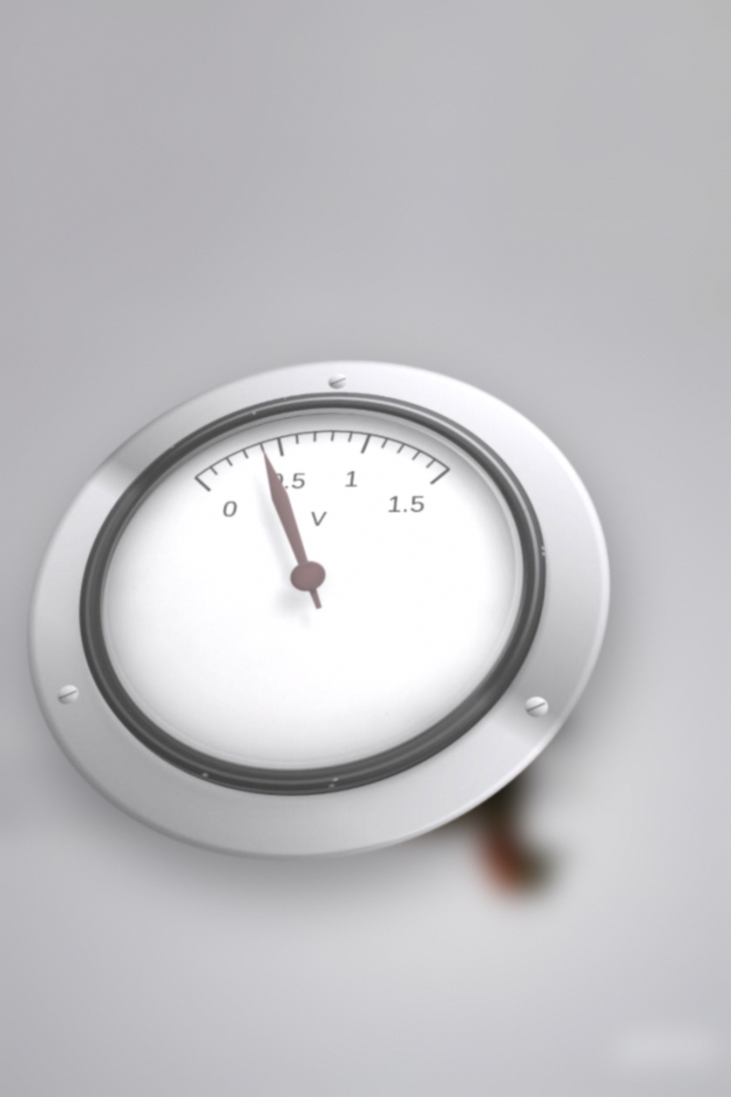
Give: 0.4 V
